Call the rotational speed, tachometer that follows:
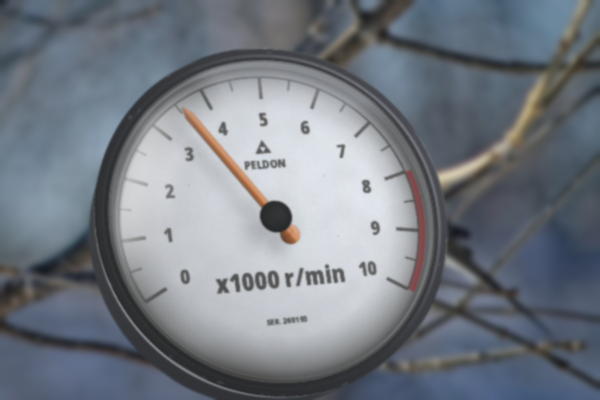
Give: 3500 rpm
